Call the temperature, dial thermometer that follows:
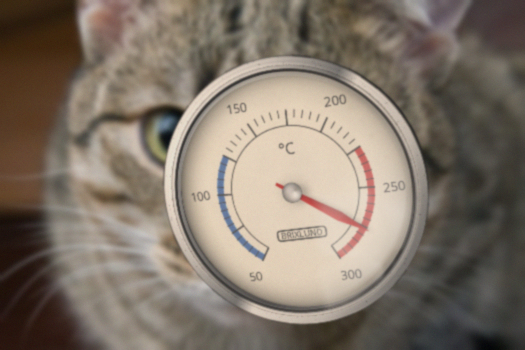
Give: 275 °C
